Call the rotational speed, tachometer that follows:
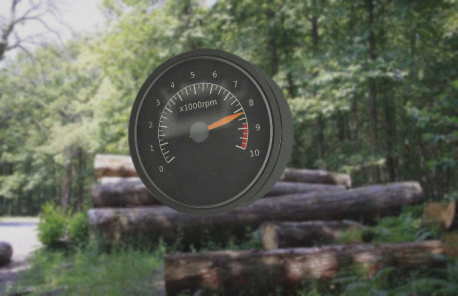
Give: 8250 rpm
